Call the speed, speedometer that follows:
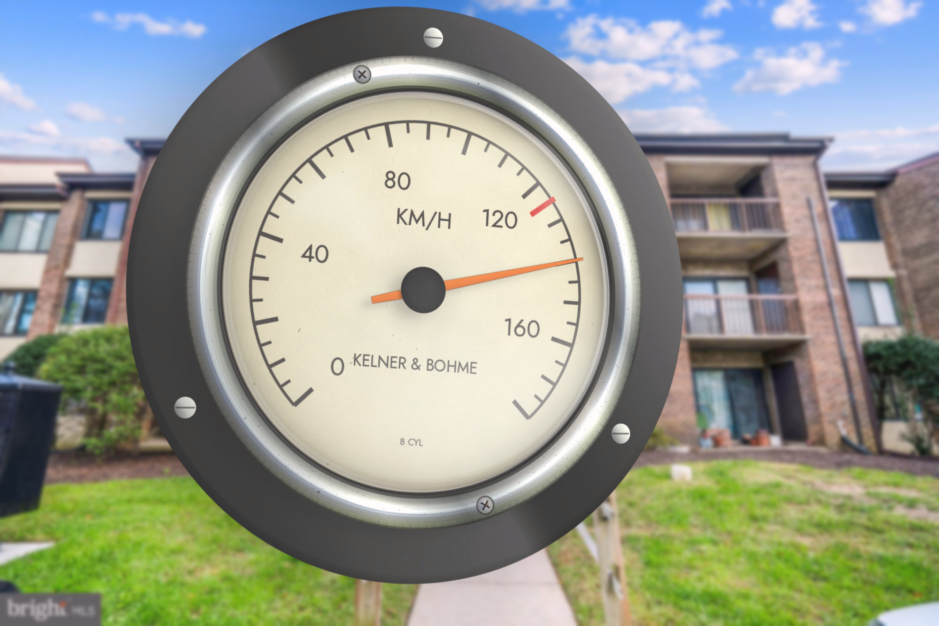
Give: 140 km/h
